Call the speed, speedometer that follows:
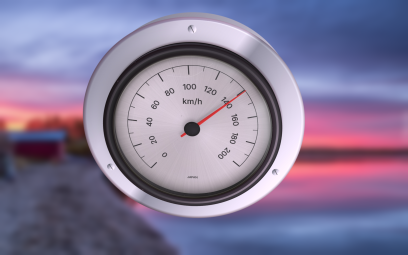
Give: 140 km/h
